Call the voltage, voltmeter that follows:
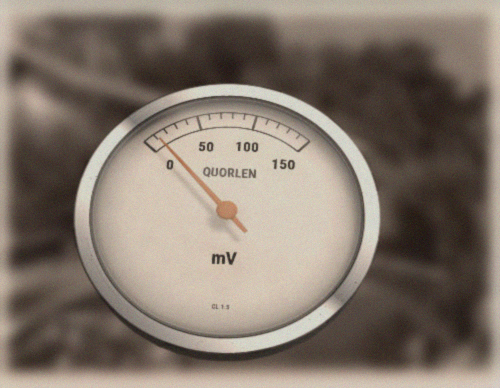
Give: 10 mV
